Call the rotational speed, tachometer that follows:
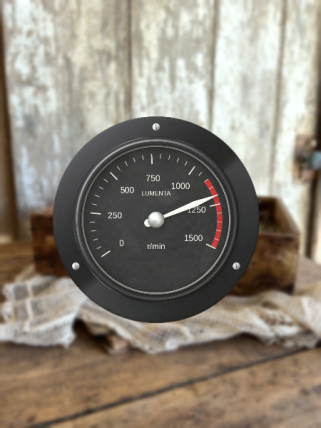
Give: 1200 rpm
